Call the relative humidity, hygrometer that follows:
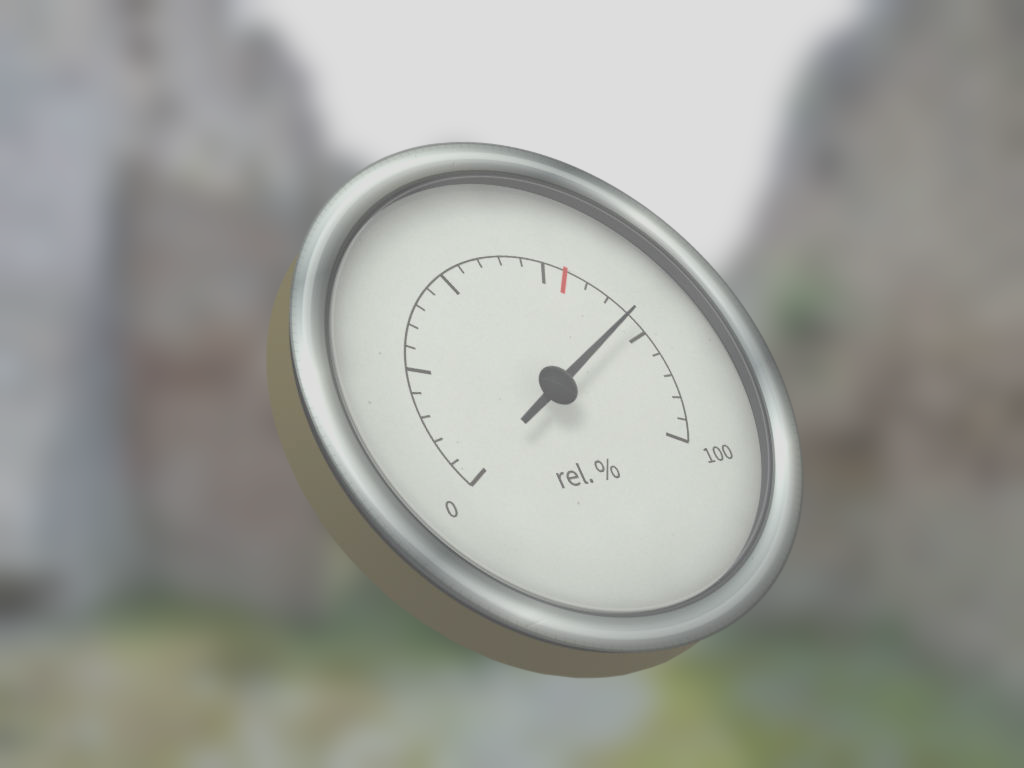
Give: 76 %
